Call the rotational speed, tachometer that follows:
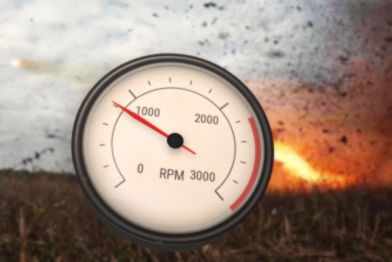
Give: 800 rpm
